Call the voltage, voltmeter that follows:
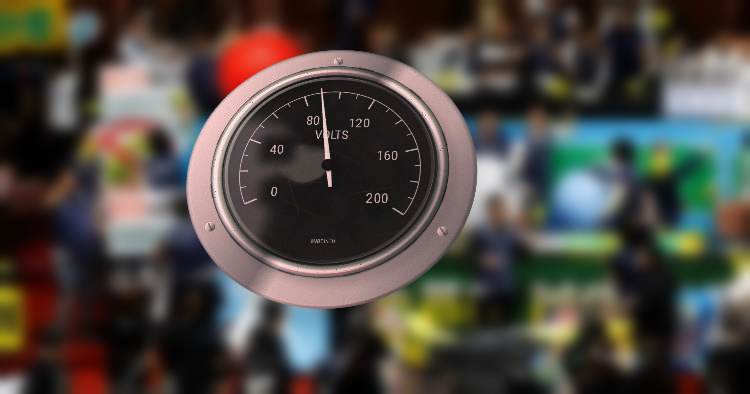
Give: 90 V
